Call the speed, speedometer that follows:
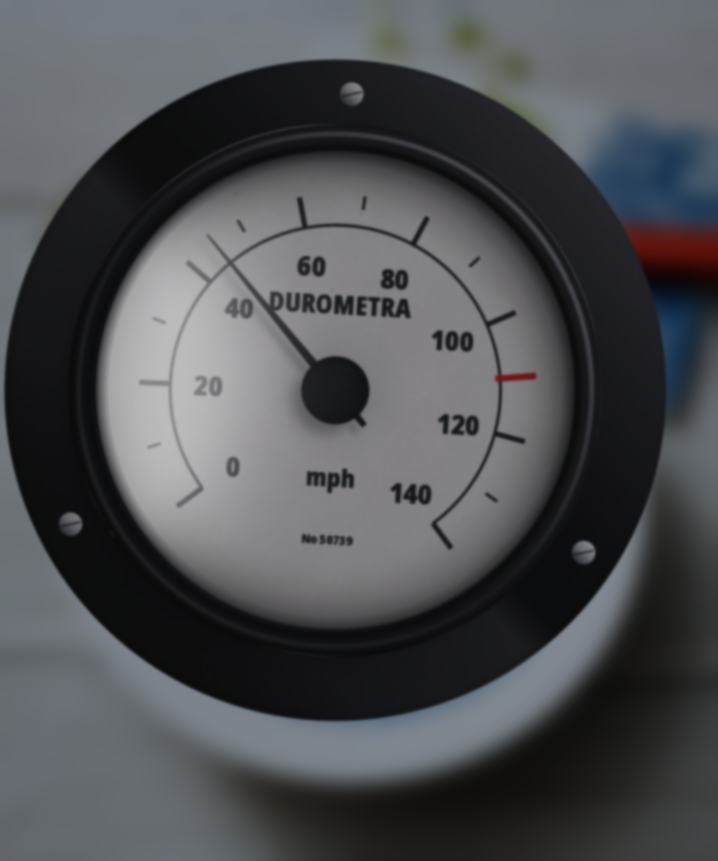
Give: 45 mph
